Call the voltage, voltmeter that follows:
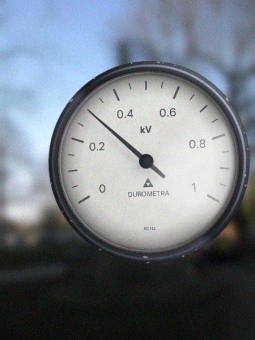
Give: 0.3 kV
